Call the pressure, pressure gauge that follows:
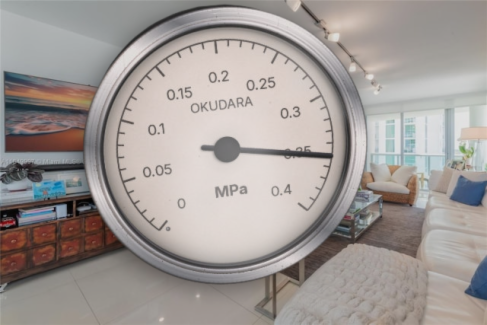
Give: 0.35 MPa
